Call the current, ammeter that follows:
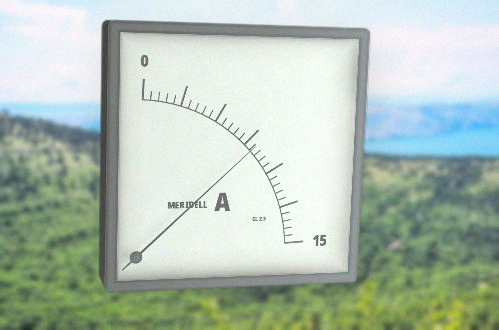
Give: 8 A
